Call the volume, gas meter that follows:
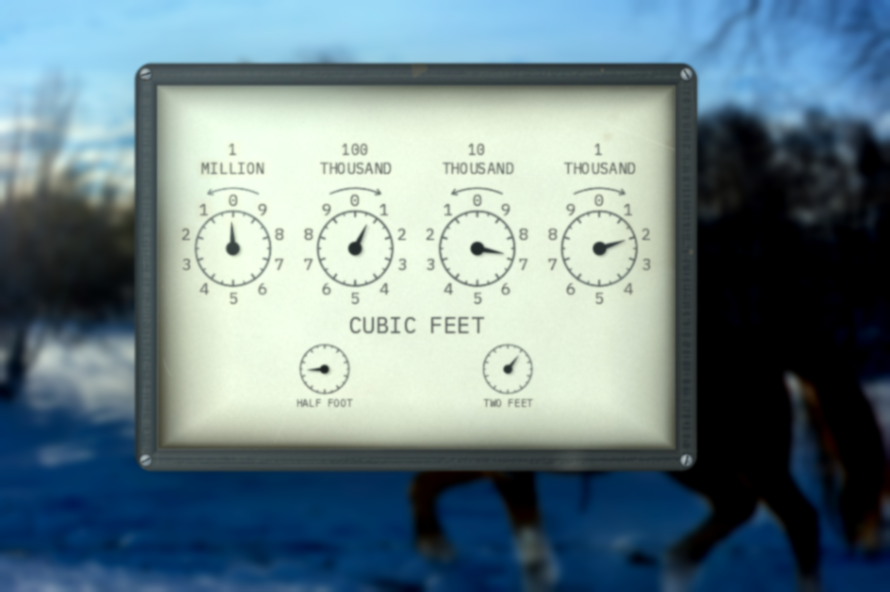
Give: 7200 ft³
